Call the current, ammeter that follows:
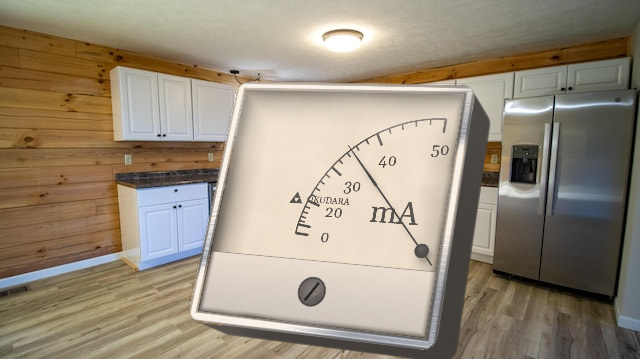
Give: 35 mA
